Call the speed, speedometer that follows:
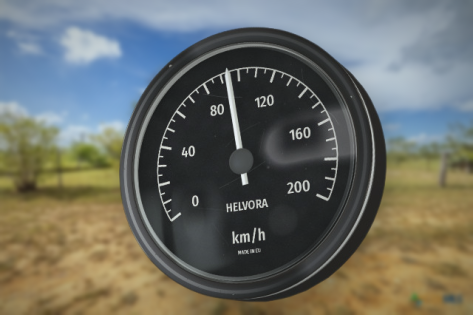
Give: 95 km/h
